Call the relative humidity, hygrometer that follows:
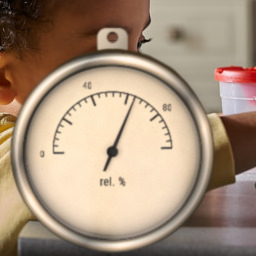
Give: 64 %
